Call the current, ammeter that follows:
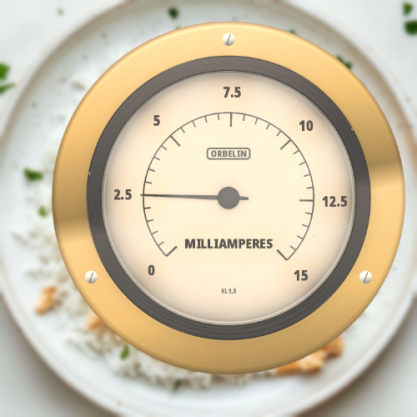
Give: 2.5 mA
